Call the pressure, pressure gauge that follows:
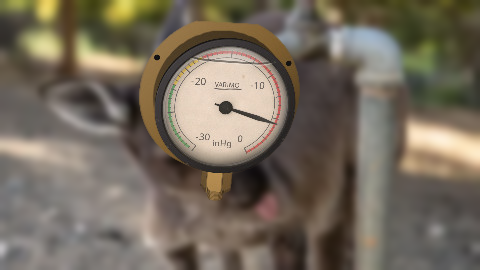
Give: -4.5 inHg
